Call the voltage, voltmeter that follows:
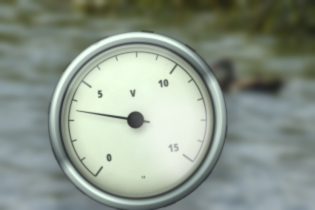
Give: 3.5 V
